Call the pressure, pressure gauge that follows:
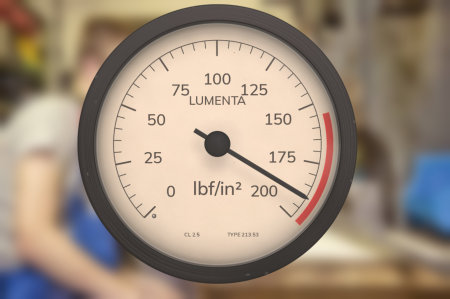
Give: 190 psi
